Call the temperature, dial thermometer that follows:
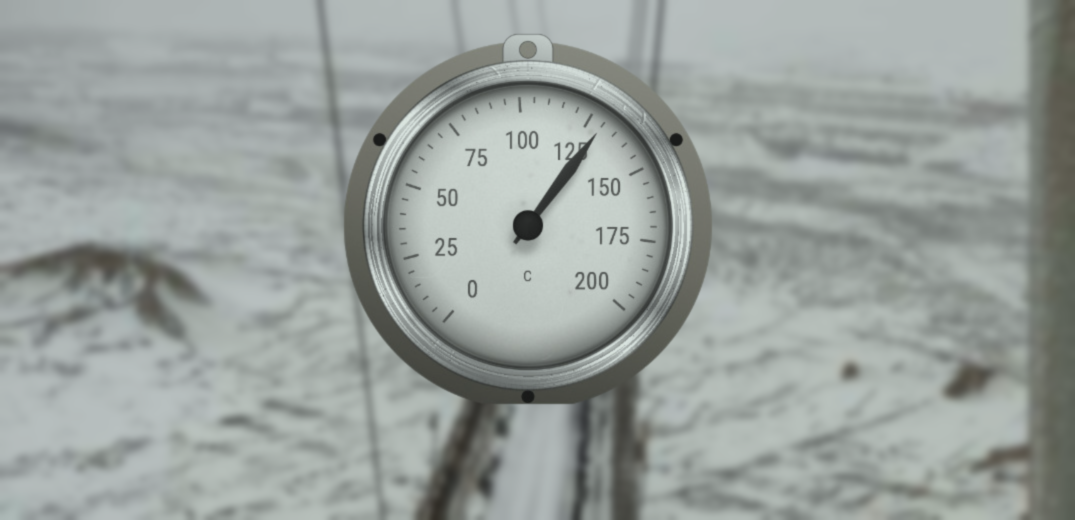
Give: 130 °C
